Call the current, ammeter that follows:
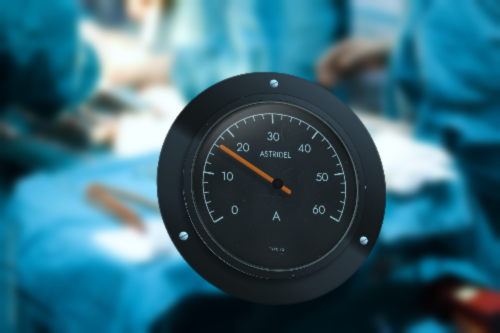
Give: 16 A
